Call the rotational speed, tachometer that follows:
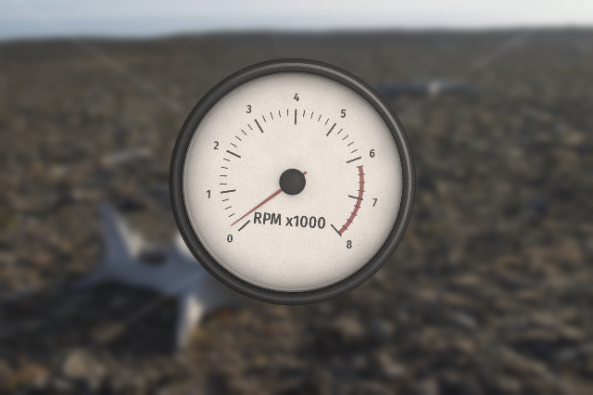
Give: 200 rpm
